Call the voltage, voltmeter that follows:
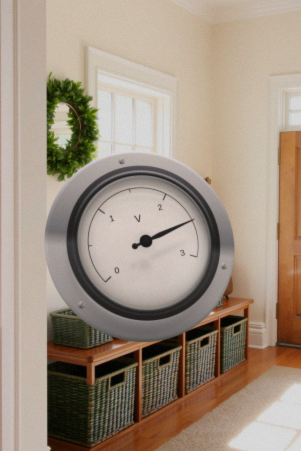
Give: 2.5 V
